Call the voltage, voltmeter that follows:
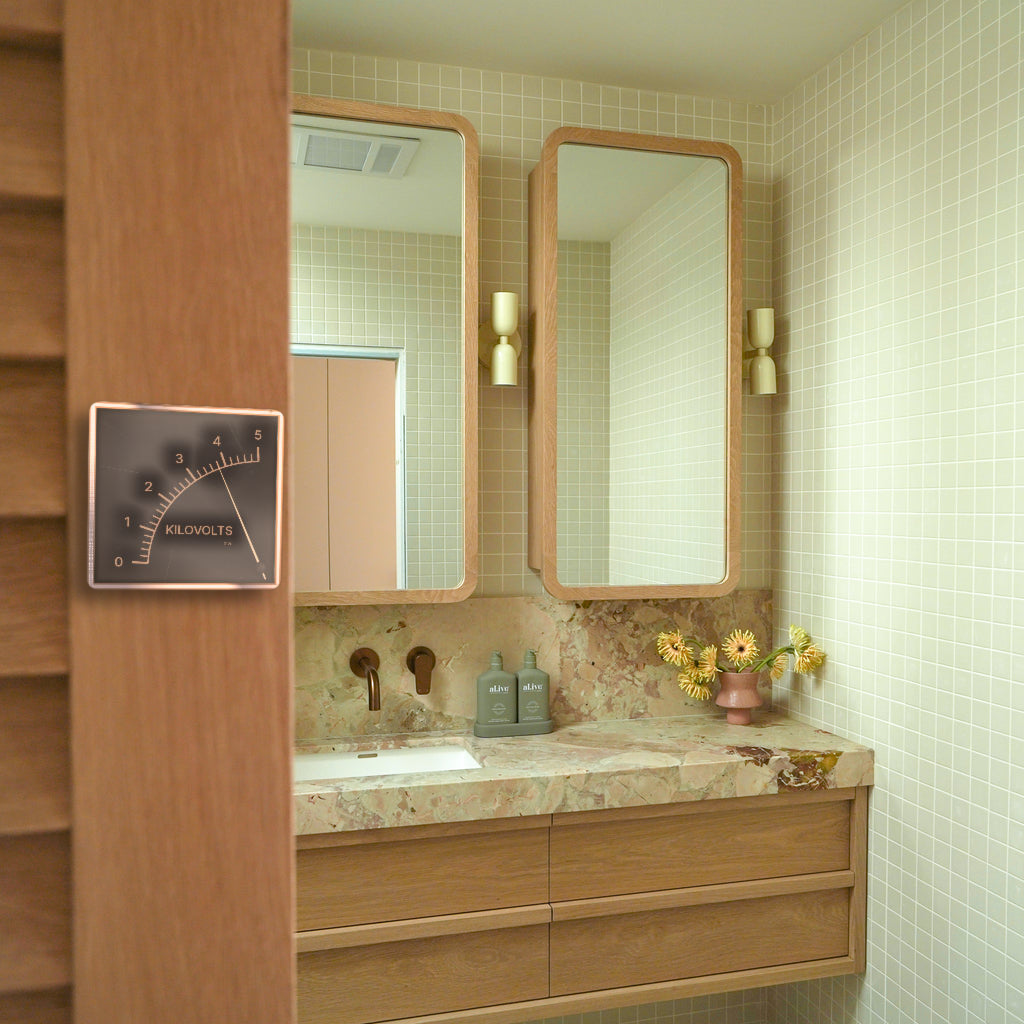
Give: 3.8 kV
